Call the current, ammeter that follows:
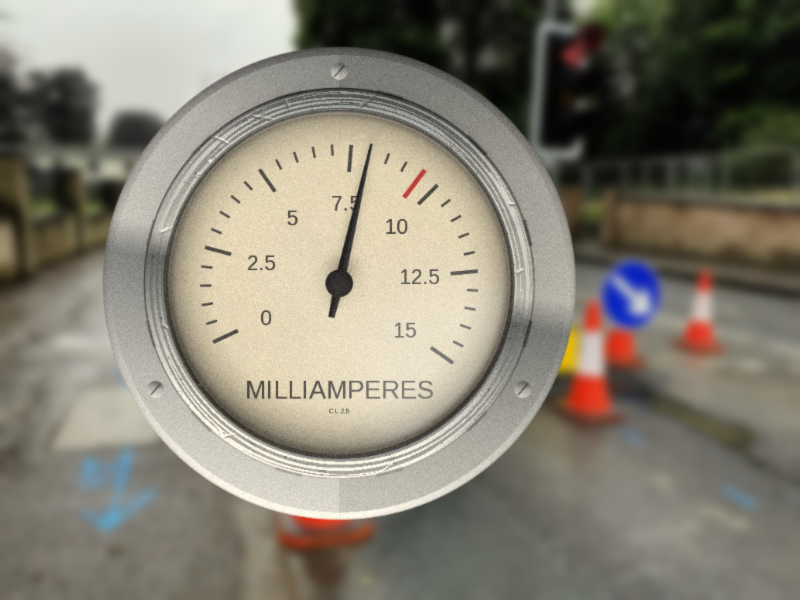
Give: 8 mA
